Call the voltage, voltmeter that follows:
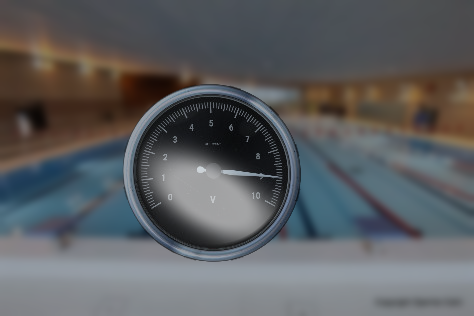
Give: 9 V
